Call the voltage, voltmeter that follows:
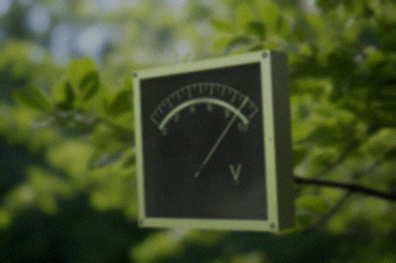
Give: 9 V
